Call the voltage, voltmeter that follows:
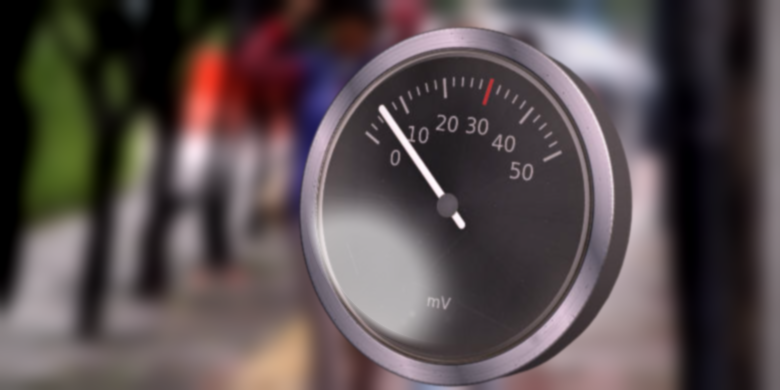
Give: 6 mV
